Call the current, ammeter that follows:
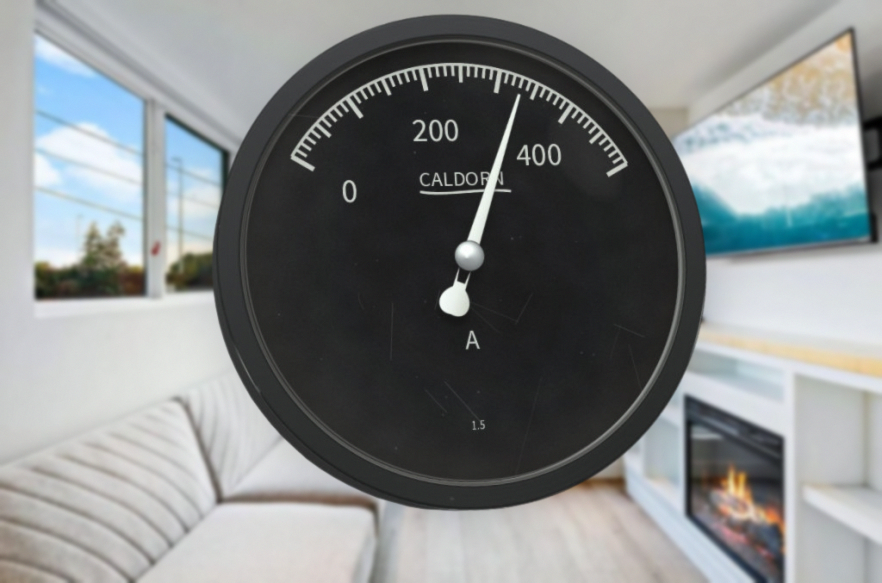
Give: 330 A
